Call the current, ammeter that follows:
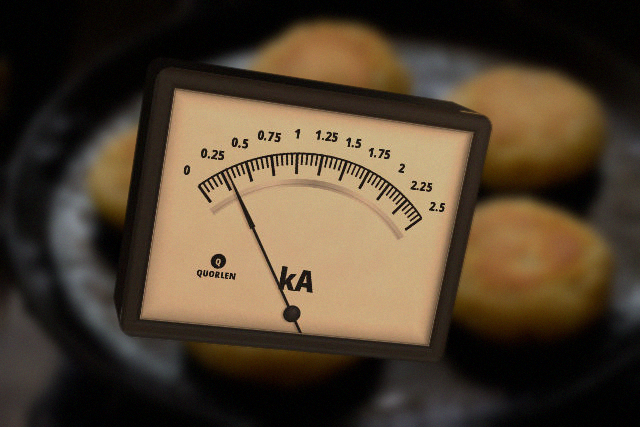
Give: 0.3 kA
